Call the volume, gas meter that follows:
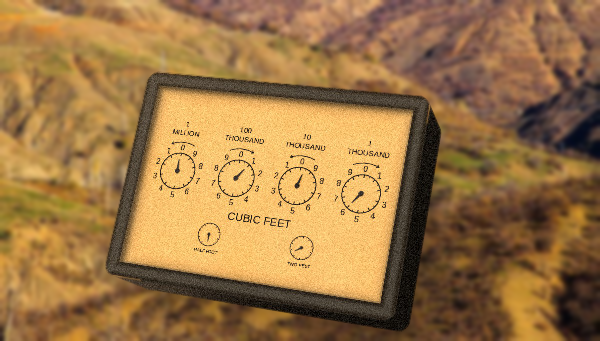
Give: 9600 ft³
